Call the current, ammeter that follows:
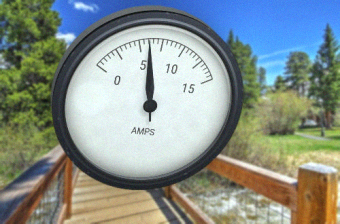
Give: 6 A
